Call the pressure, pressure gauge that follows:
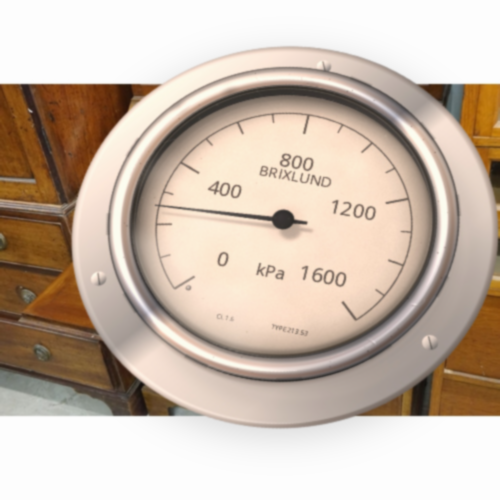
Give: 250 kPa
